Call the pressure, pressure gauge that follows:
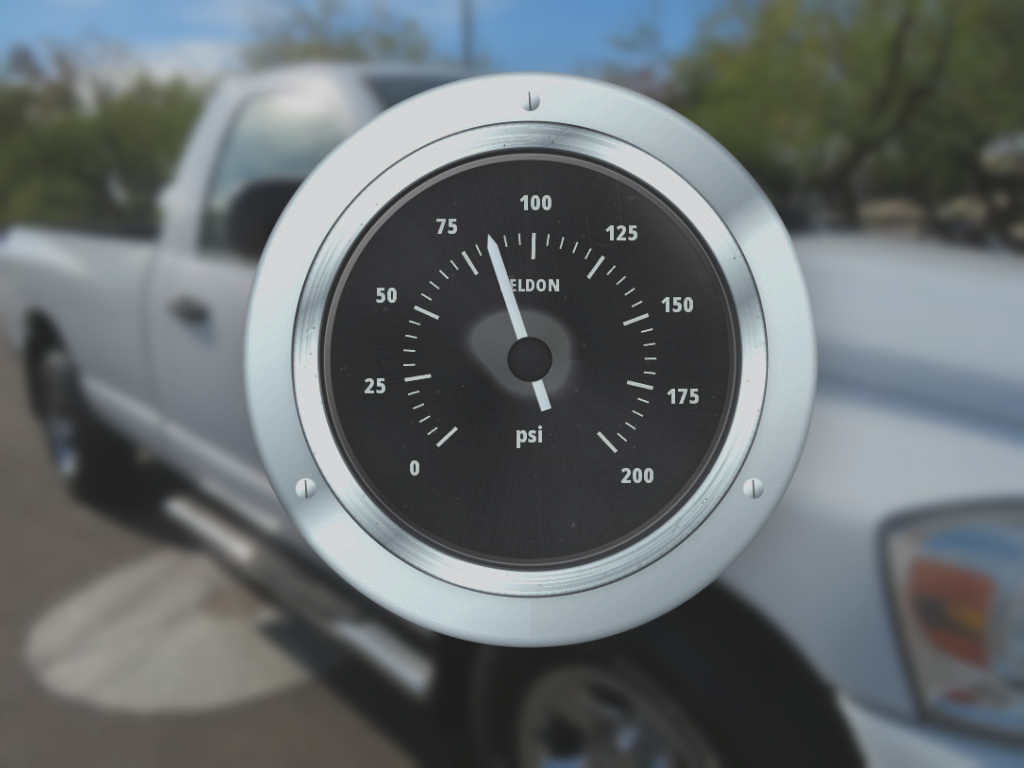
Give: 85 psi
